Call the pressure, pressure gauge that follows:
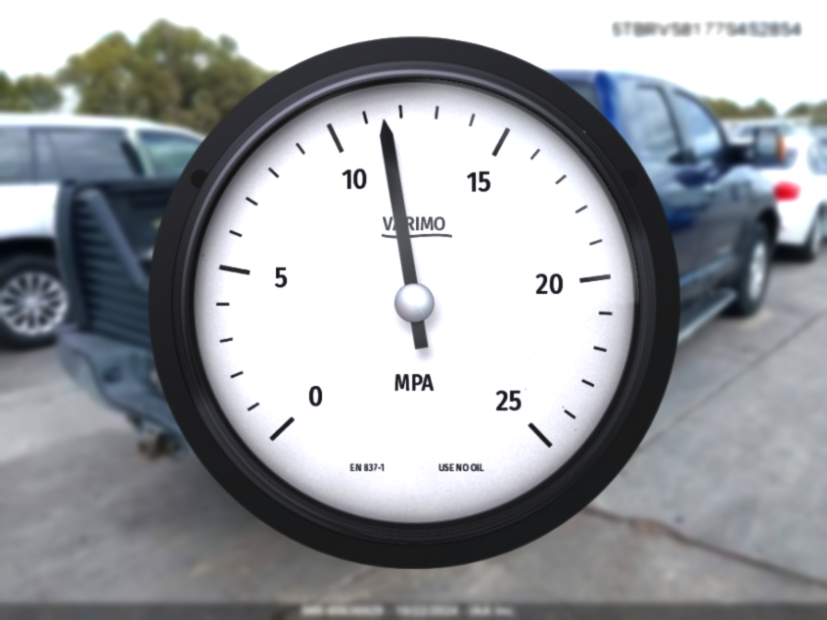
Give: 11.5 MPa
